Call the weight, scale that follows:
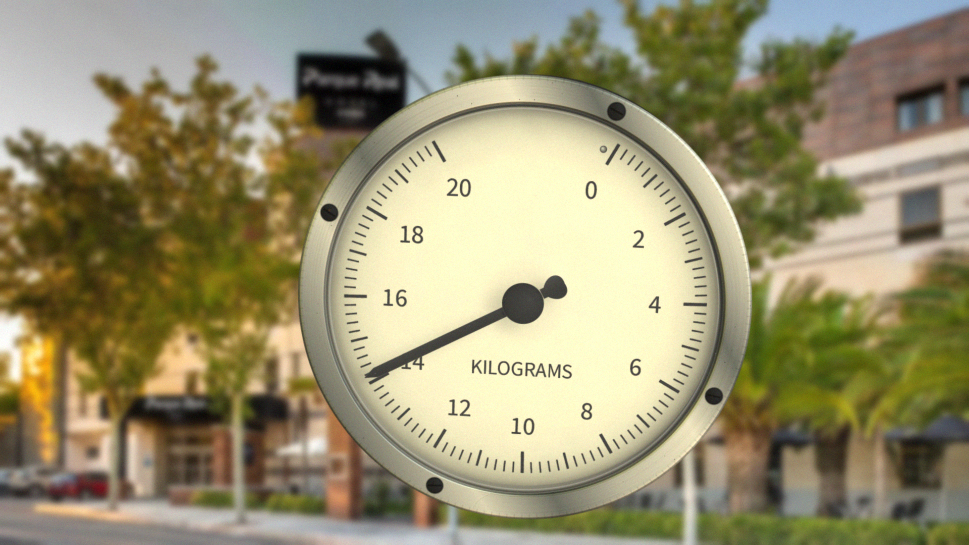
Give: 14.2 kg
